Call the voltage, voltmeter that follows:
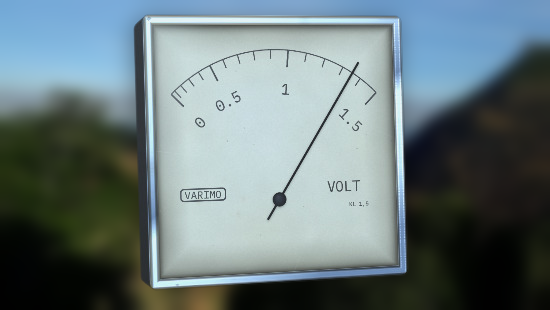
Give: 1.35 V
